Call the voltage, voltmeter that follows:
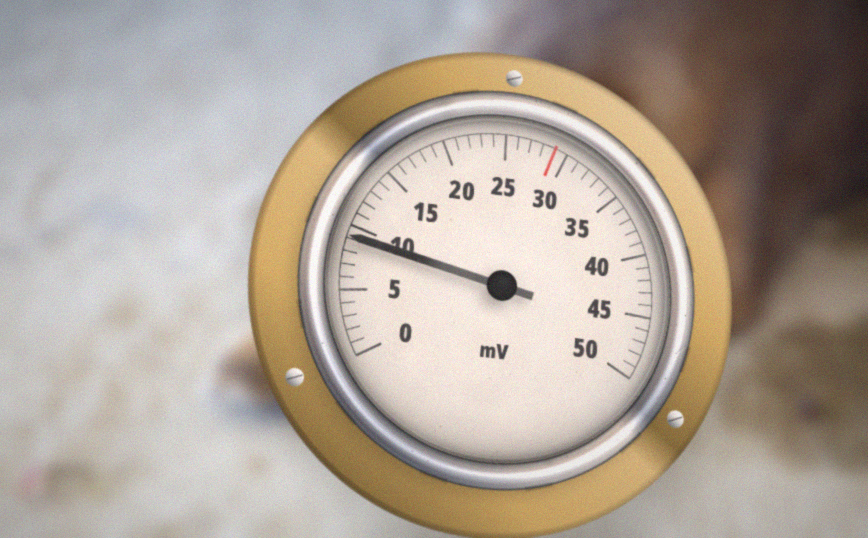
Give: 9 mV
